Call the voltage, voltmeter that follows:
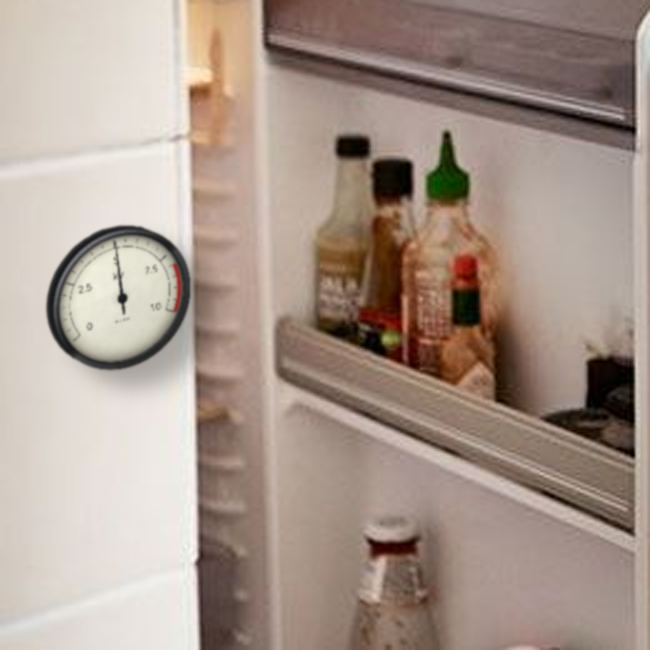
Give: 5 kV
